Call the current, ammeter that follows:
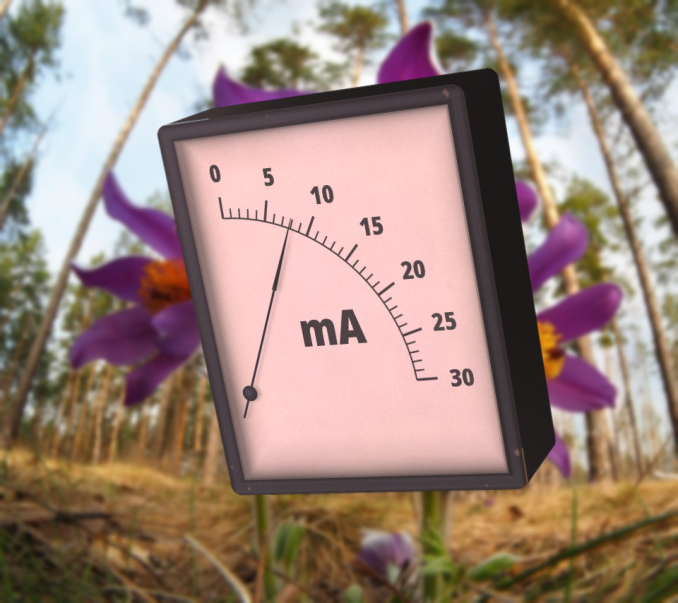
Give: 8 mA
